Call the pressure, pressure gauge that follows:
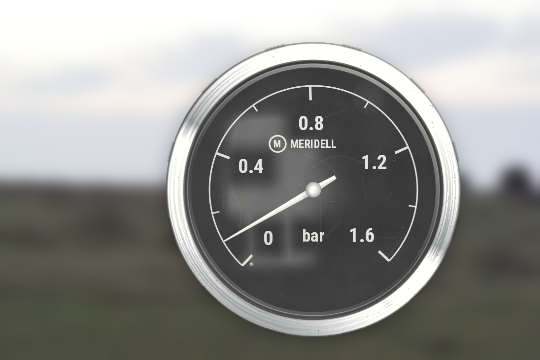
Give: 0.1 bar
